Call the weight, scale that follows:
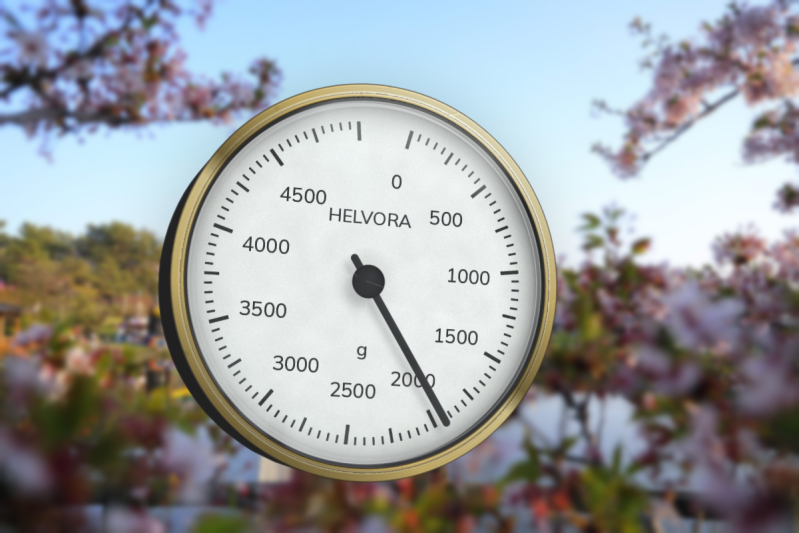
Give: 1950 g
